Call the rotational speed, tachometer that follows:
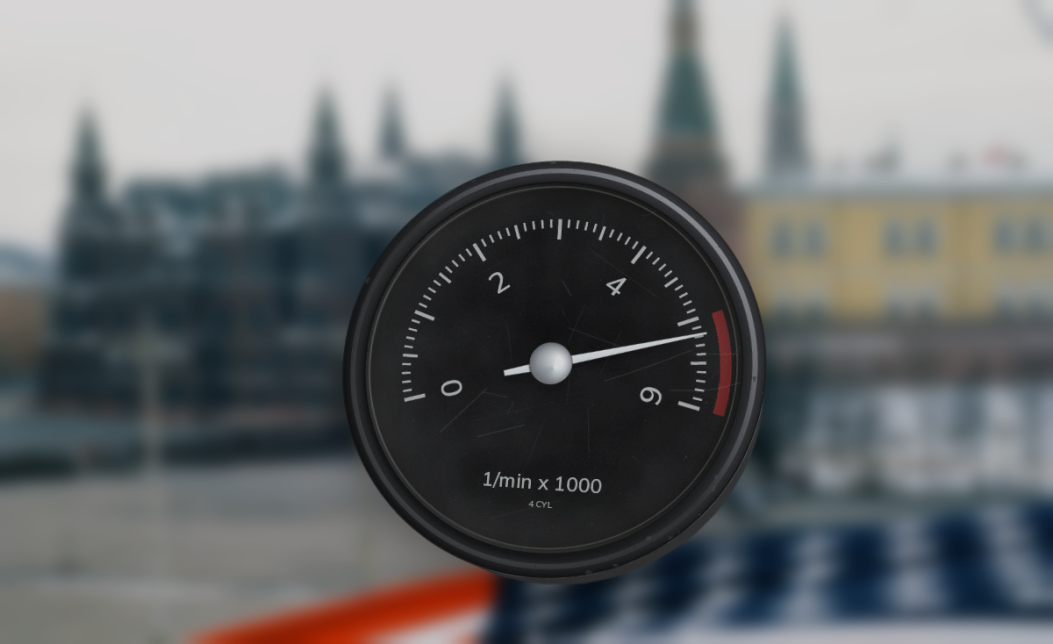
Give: 5200 rpm
